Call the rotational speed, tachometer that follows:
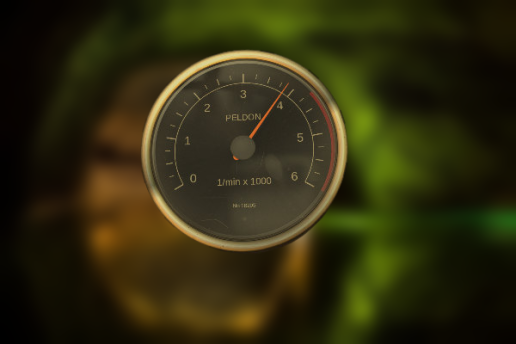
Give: 3875 rpm
